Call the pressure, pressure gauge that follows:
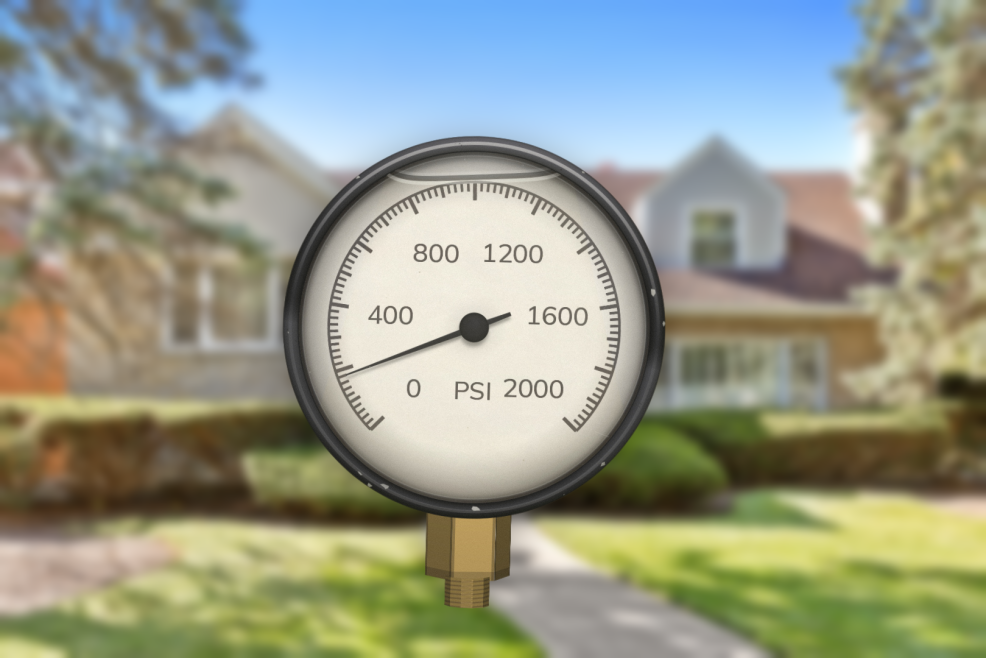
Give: 180 psi
